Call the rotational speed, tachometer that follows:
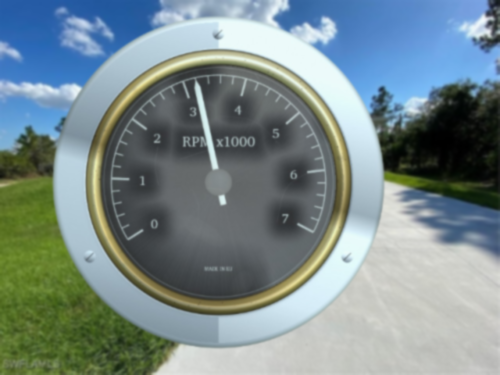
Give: 3200 rpm
